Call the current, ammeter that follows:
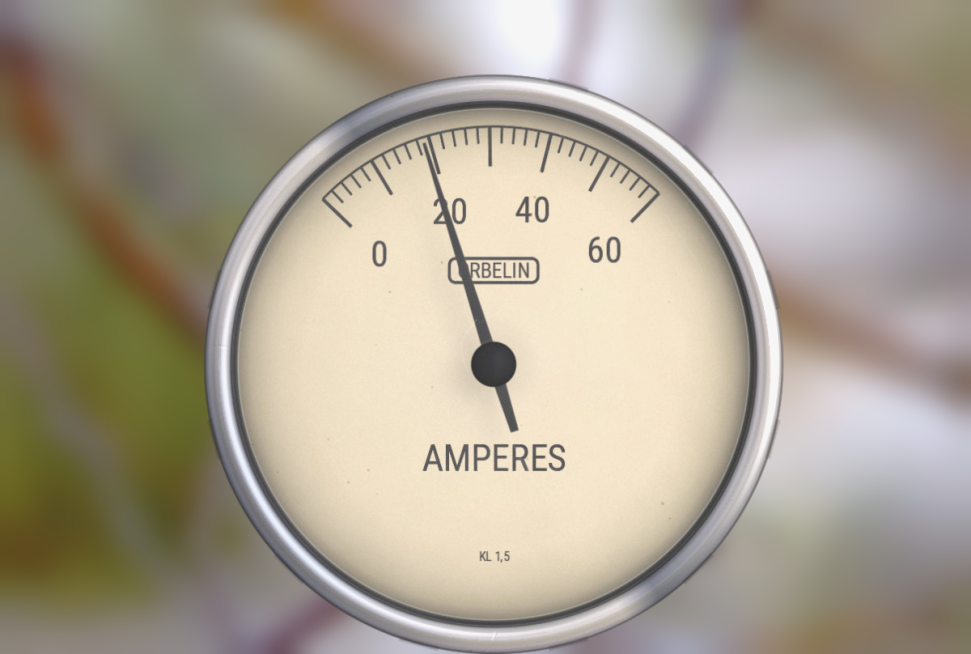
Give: 19 A
